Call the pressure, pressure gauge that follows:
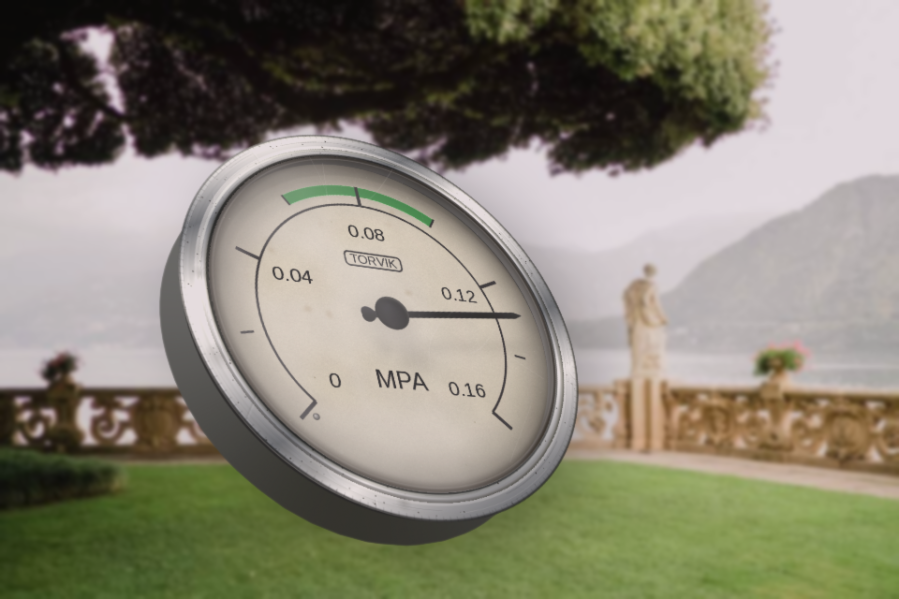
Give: 0.13 MPa
